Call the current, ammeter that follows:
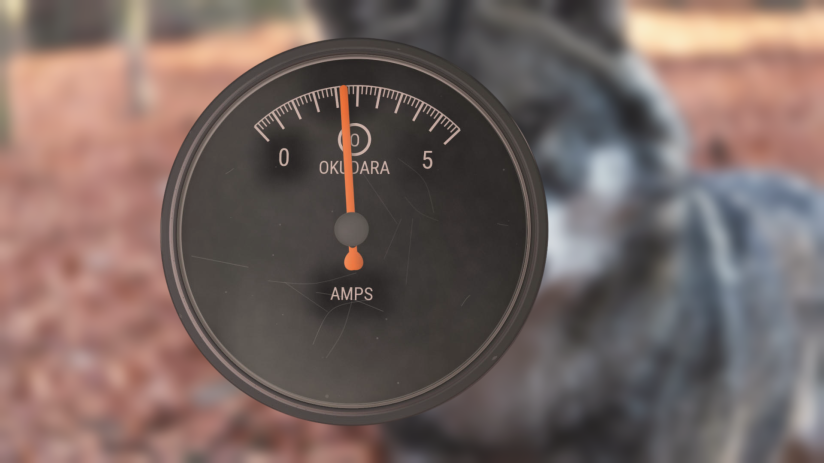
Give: 2.2 A
